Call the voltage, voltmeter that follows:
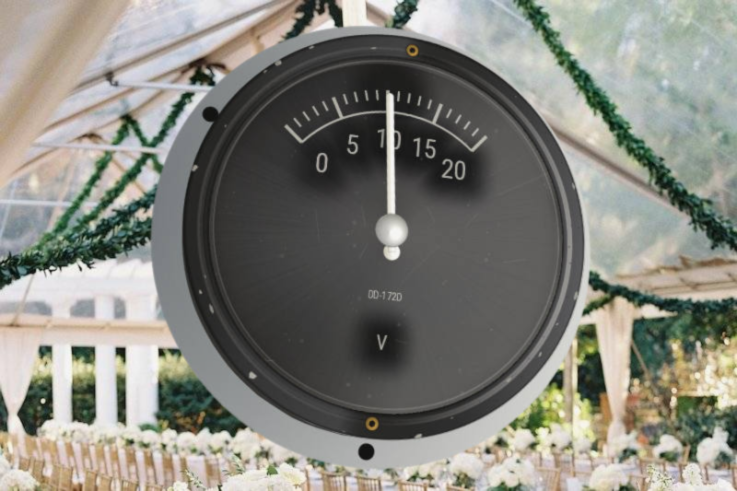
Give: 10 V
